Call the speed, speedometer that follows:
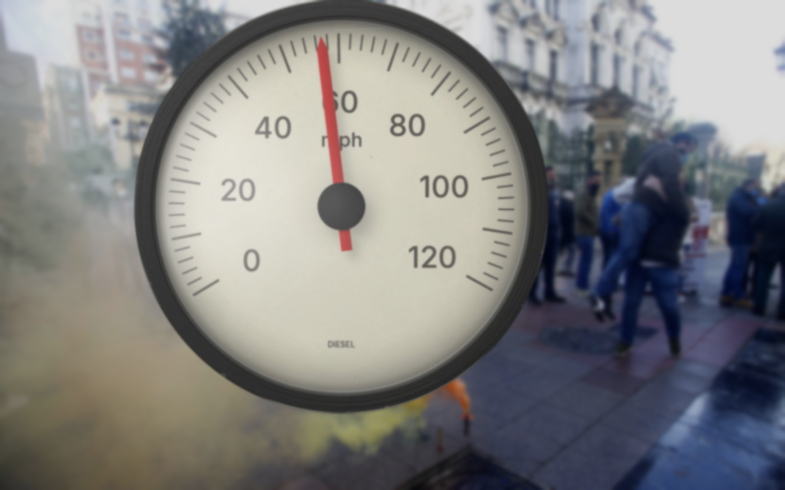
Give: 57 mph
